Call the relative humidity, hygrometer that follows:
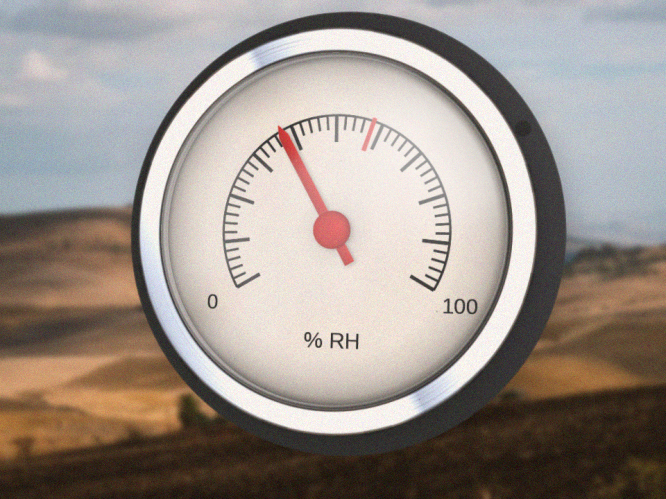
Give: 38 %
